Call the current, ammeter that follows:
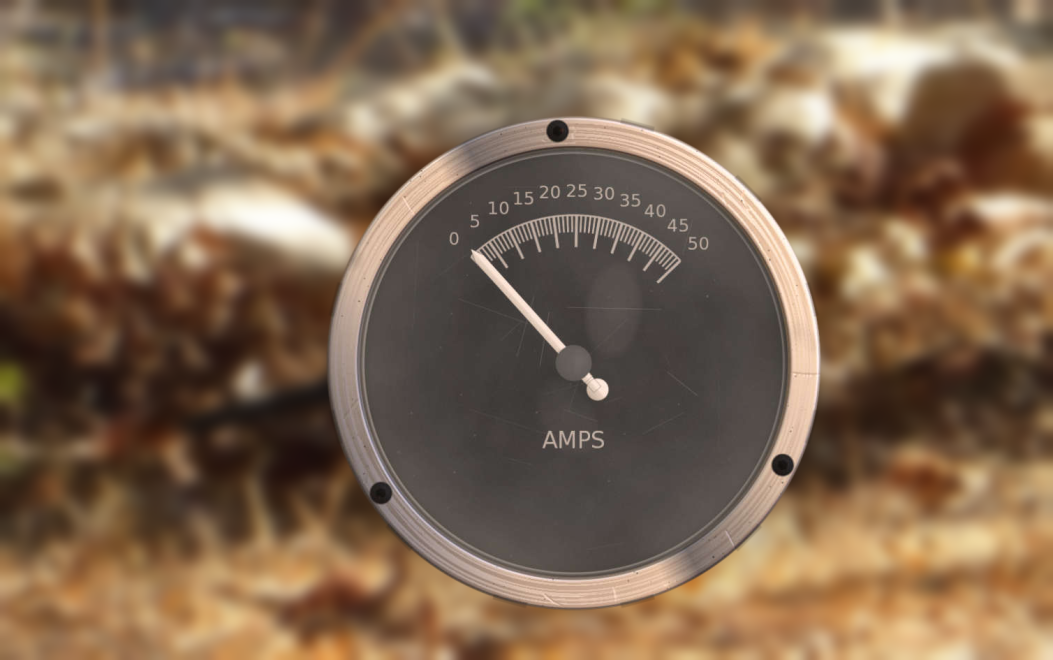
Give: 1 A
